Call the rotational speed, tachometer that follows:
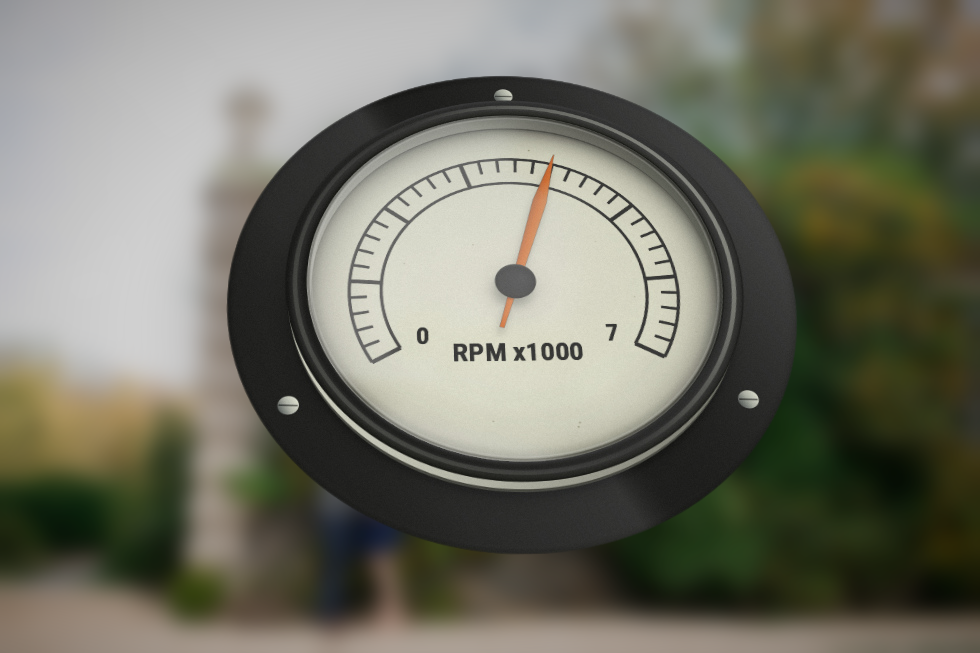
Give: 4000 rpm
